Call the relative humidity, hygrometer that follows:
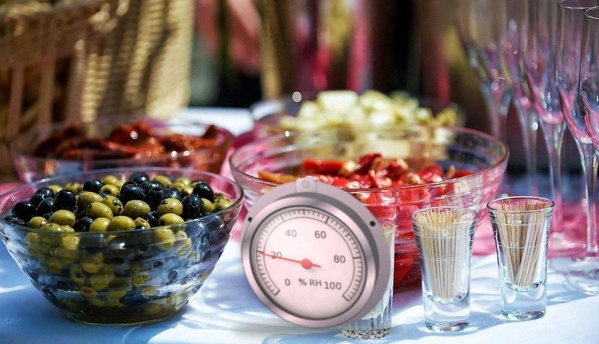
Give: 20 %
